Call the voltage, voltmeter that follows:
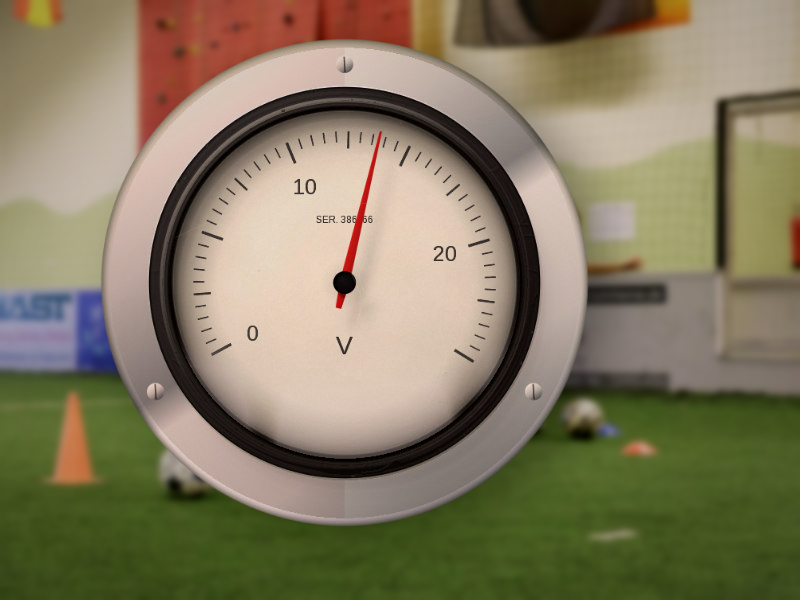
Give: 13.75 V
